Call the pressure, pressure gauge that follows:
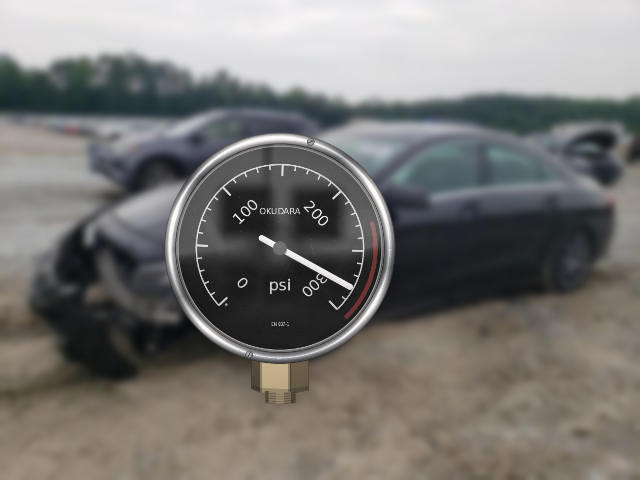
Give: 280 psi
